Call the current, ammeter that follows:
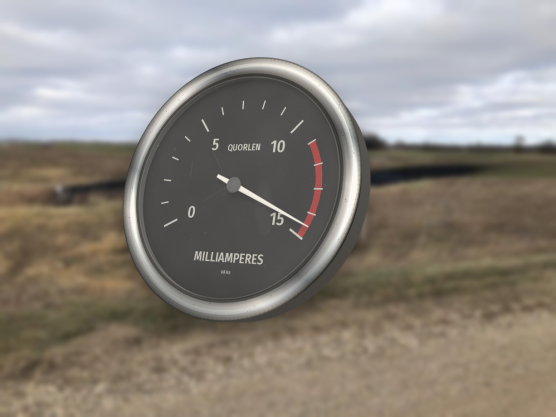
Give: 14.5 mA
